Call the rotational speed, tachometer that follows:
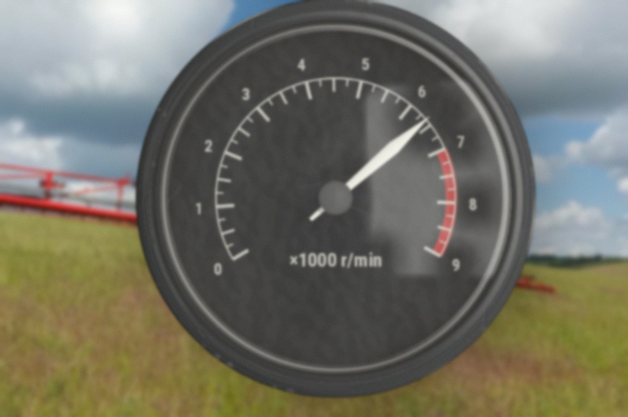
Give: 6375 rpm
